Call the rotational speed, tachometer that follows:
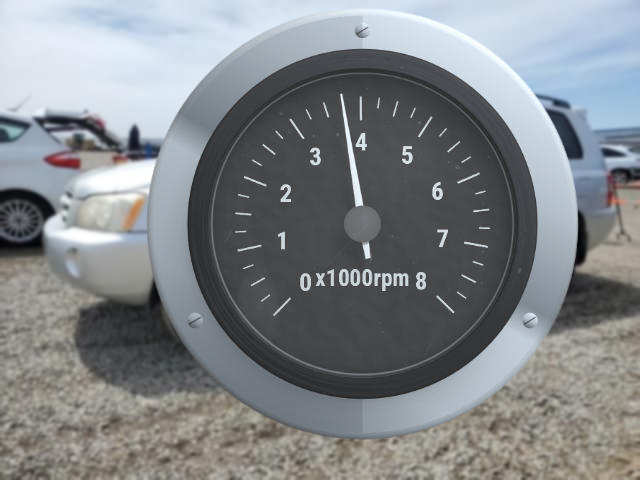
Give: 3750 rpm
